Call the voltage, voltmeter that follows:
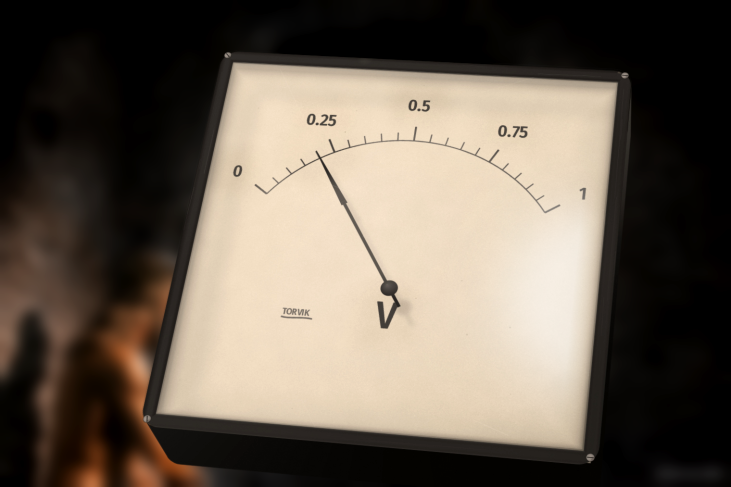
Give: 0.2 V
